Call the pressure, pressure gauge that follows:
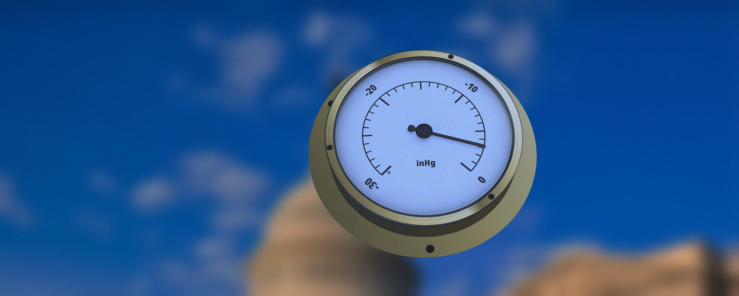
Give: -3 inHg
